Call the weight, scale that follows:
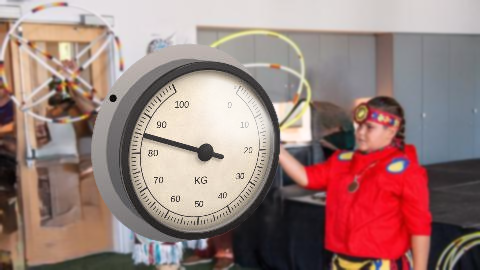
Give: 85 kg
